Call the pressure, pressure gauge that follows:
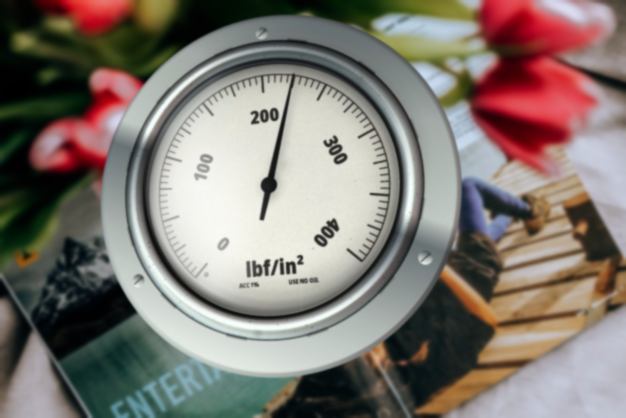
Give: 225 psi
